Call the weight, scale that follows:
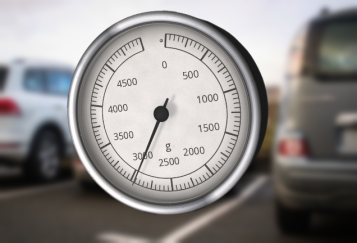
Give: 2950 g
